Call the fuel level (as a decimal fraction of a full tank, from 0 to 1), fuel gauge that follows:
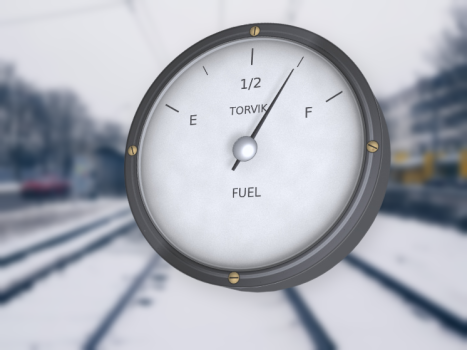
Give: 0.75
